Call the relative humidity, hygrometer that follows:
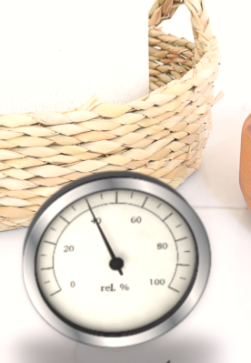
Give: 40 %
